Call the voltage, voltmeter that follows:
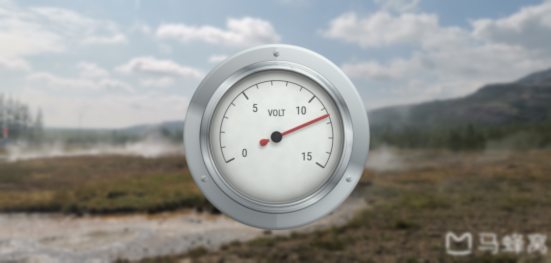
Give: 11.5 V
